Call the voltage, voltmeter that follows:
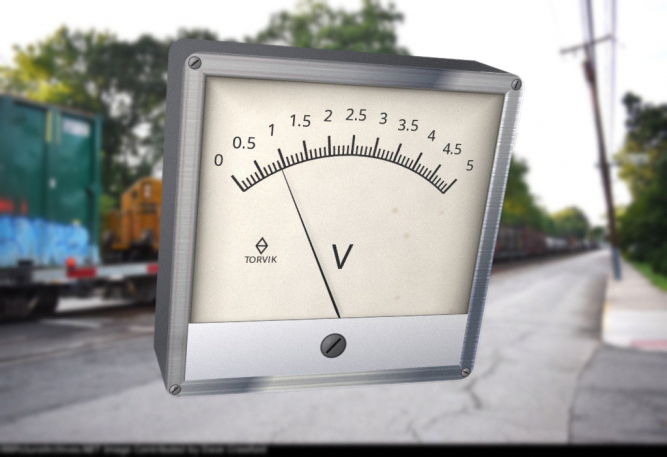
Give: 0.9 V
